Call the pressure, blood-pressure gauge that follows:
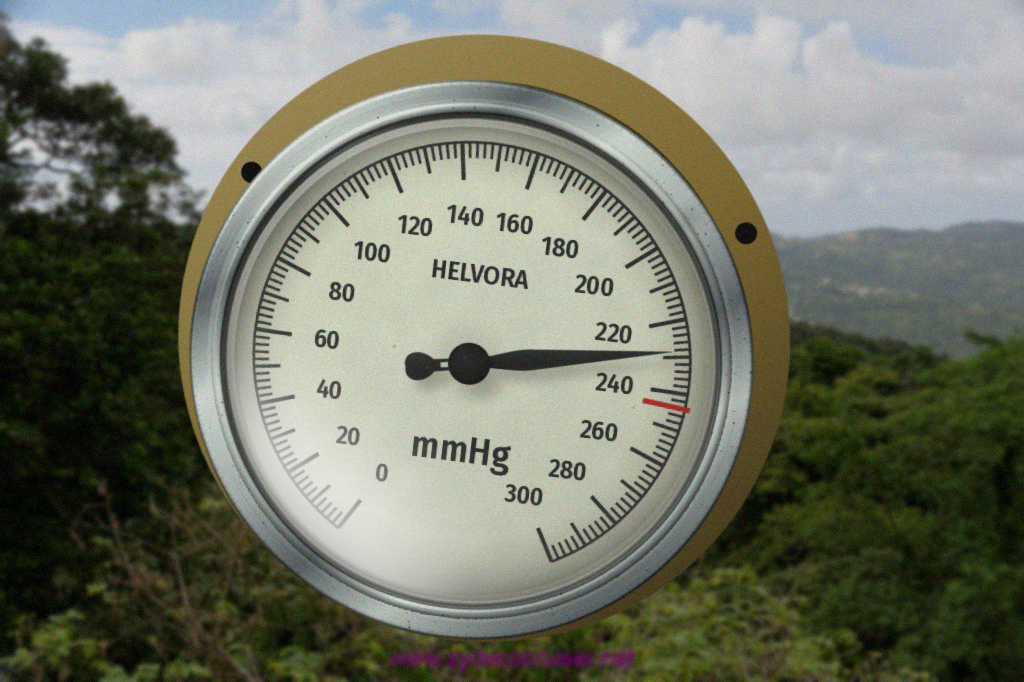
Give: 228 mmHg
